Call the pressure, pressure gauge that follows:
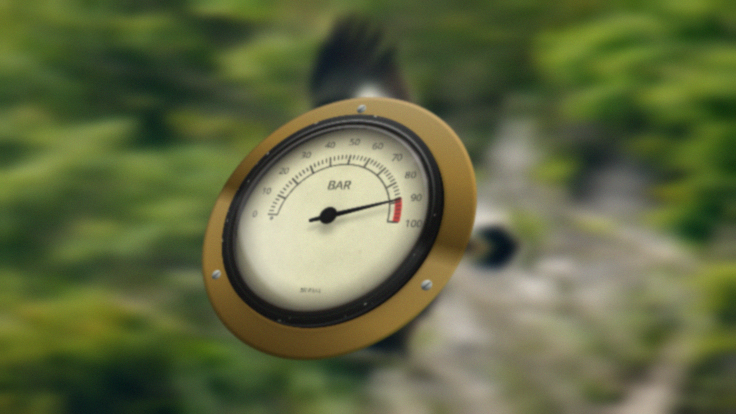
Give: 90 bar
